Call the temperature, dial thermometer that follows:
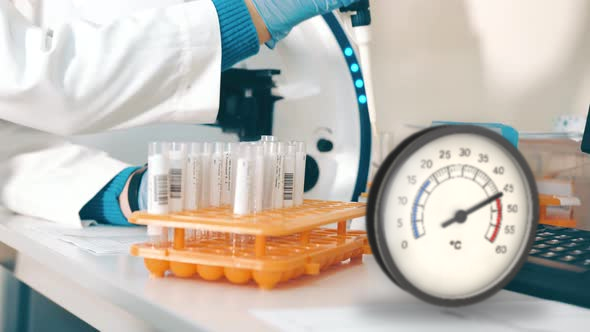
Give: 45 °C
